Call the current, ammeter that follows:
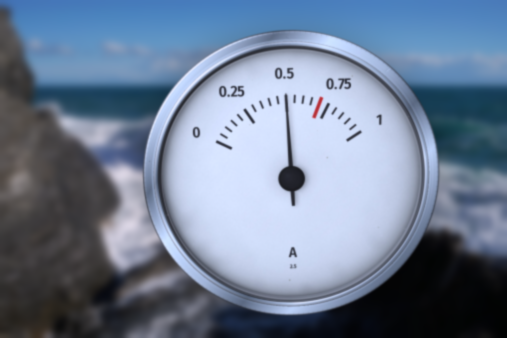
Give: 0.5 A
